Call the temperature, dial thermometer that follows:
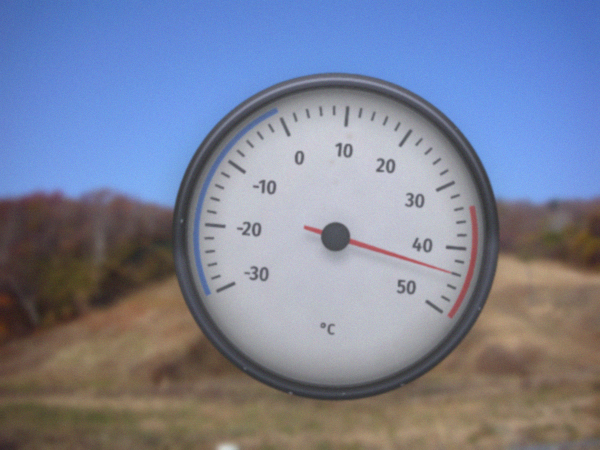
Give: 44 °C
